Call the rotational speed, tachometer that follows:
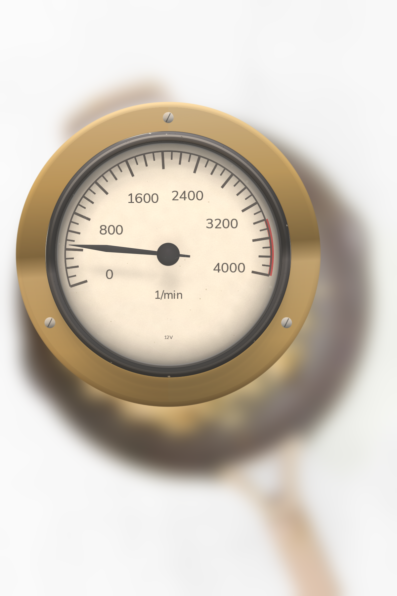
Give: 450 rpm
